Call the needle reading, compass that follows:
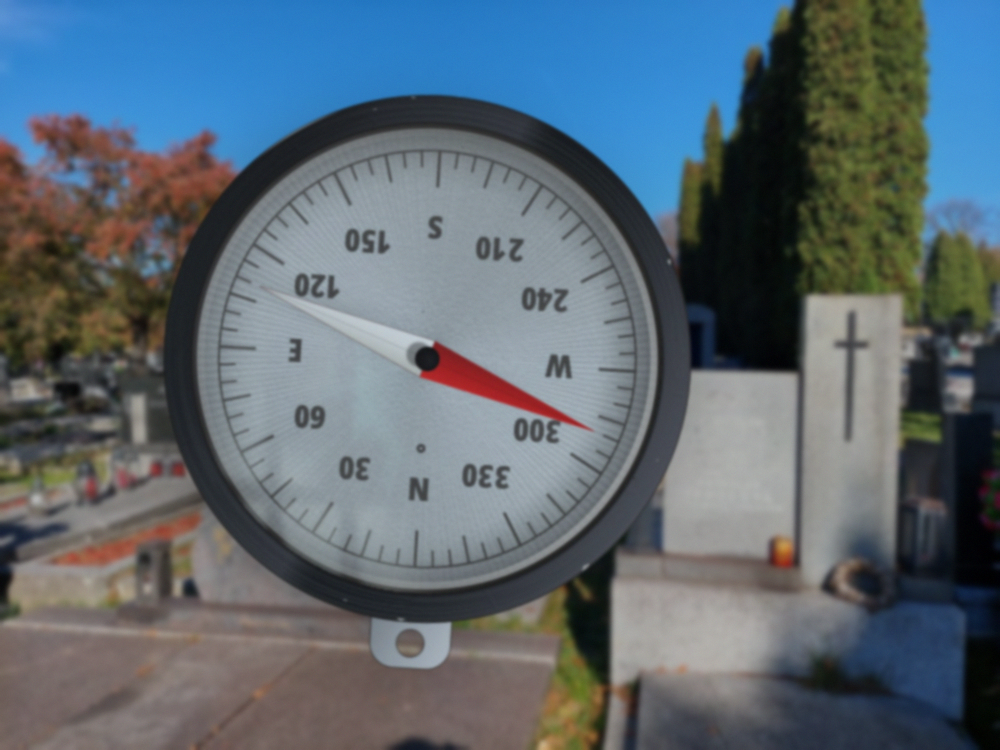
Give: 290 °
